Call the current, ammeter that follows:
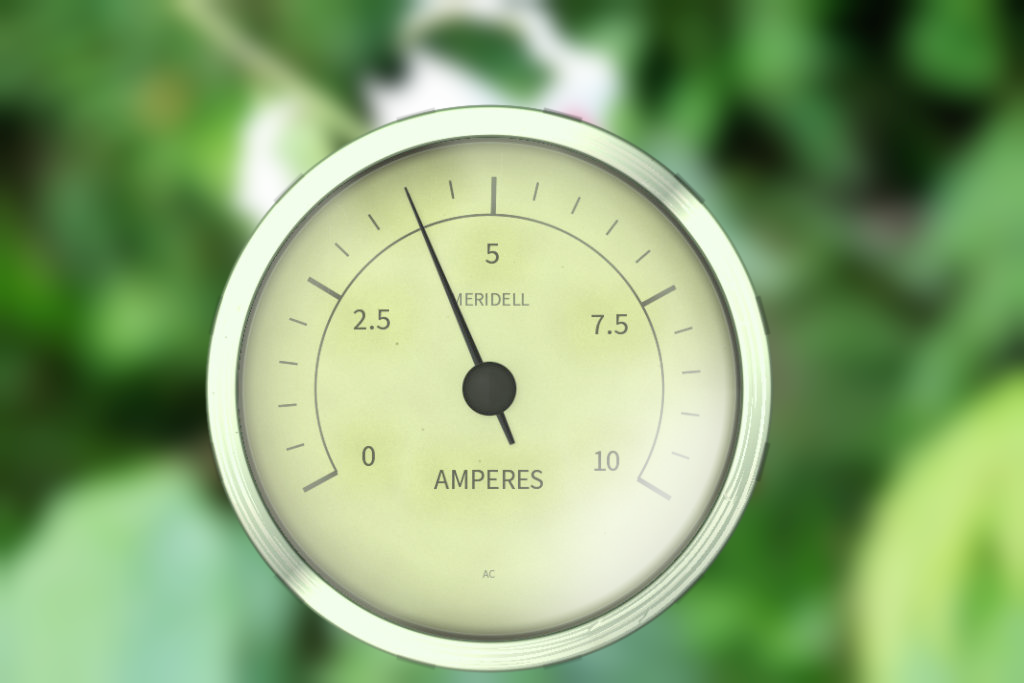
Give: 4 A
